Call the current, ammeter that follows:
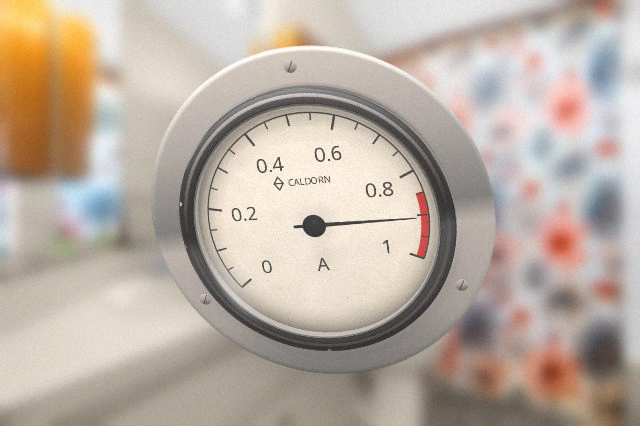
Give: 0.9 A
